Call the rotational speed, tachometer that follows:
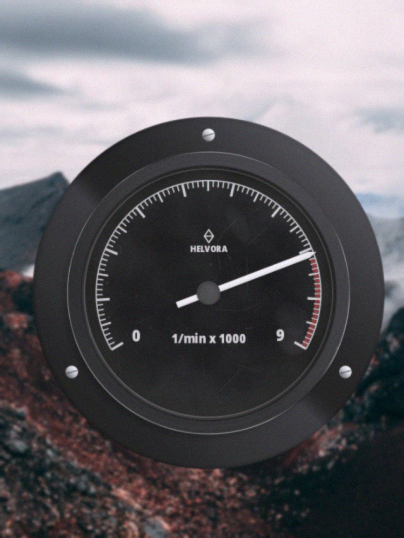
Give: 7100 rpm
